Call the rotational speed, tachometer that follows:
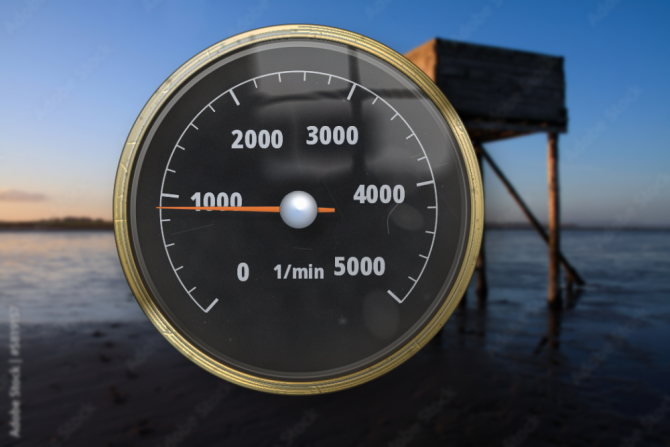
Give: 900 rpm
